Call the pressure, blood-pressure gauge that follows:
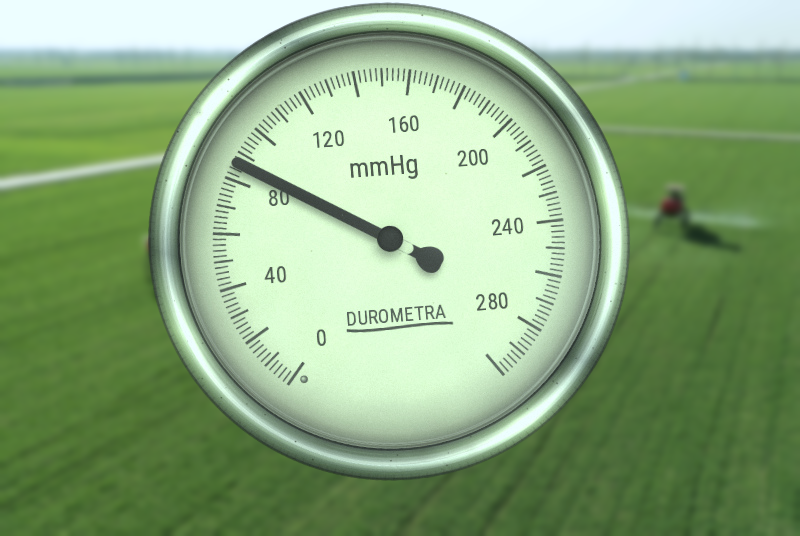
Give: 86 mmHg
